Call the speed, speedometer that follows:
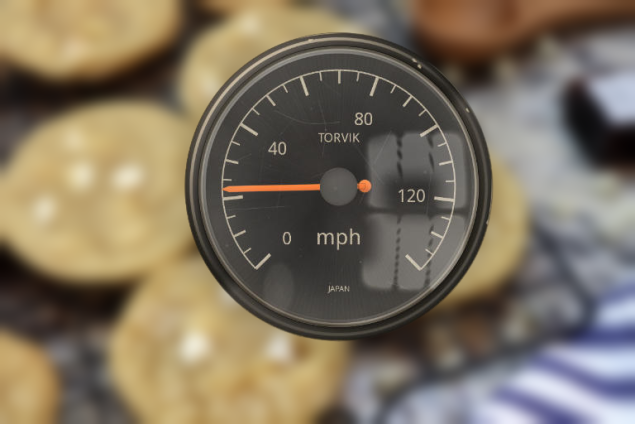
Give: 22.5 mph
